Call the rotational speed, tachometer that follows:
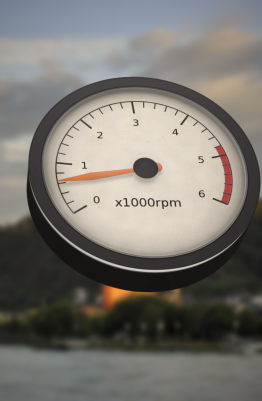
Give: 600 rpm
